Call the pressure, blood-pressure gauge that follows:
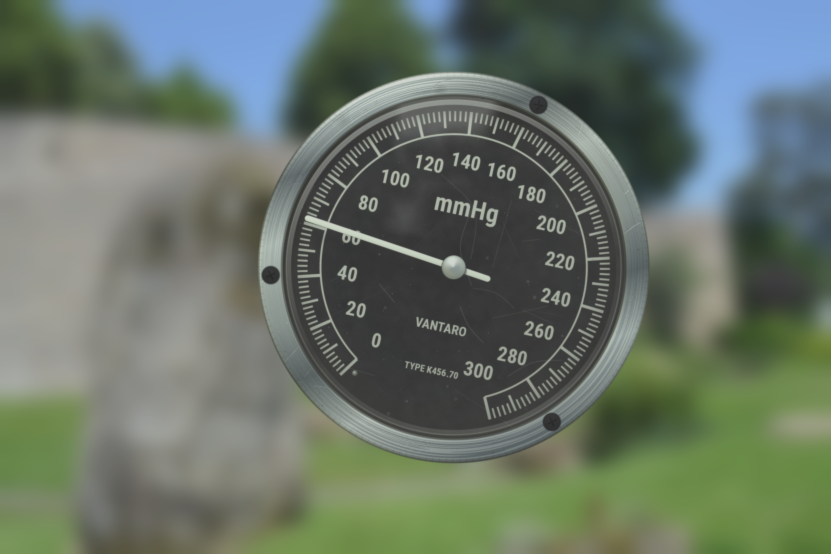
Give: 62 mmHg
